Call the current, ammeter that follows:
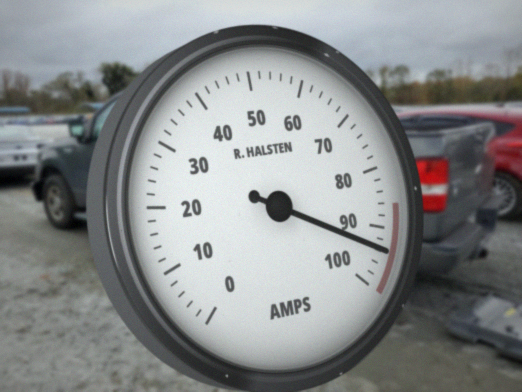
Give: 94 A
